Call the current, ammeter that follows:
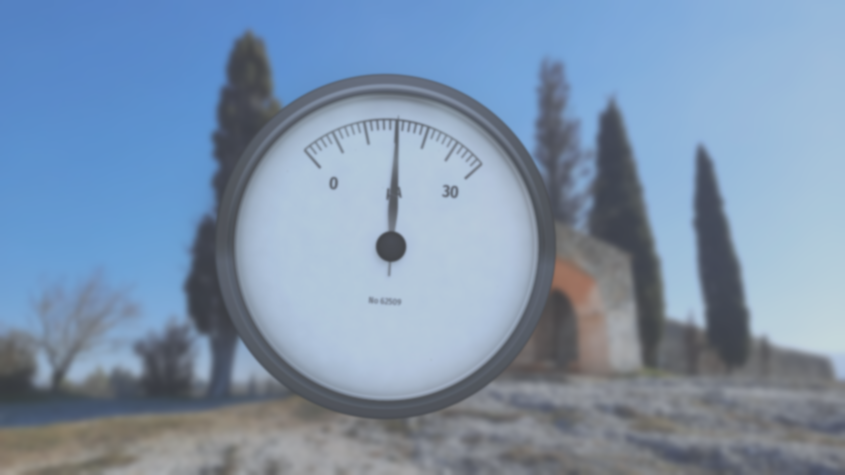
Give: 15 µA
